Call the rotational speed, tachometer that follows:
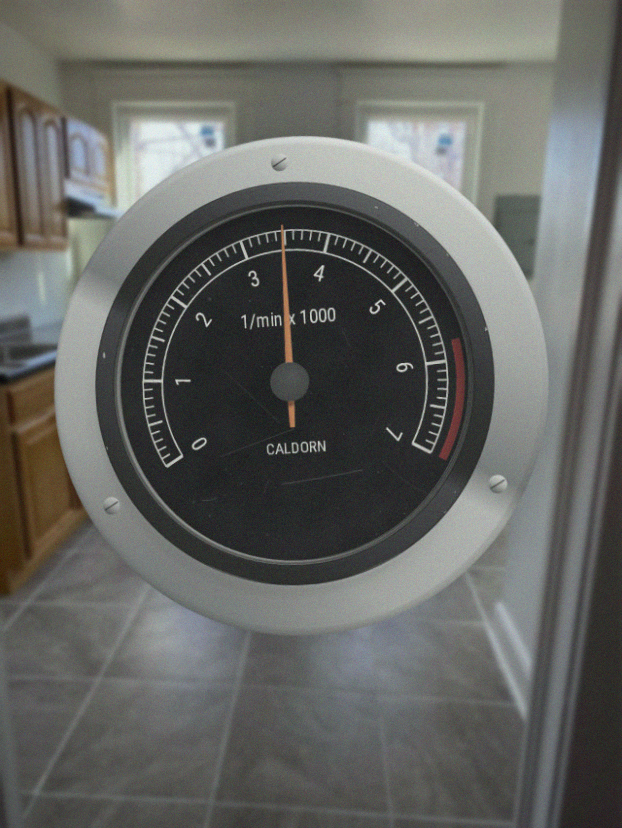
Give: 3500 rpm
